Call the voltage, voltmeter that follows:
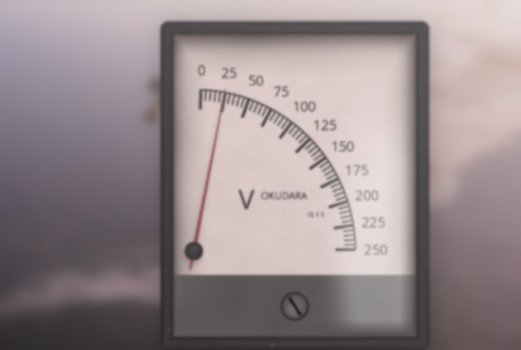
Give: 25 V
